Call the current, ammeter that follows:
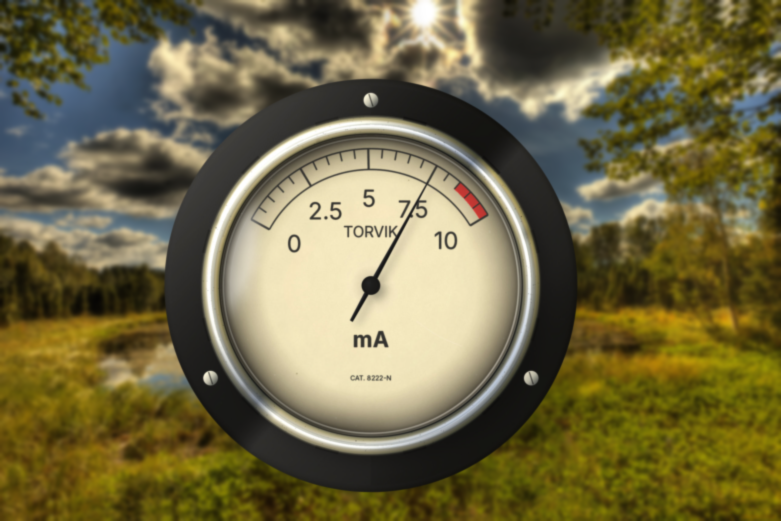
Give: 7.5 mA
